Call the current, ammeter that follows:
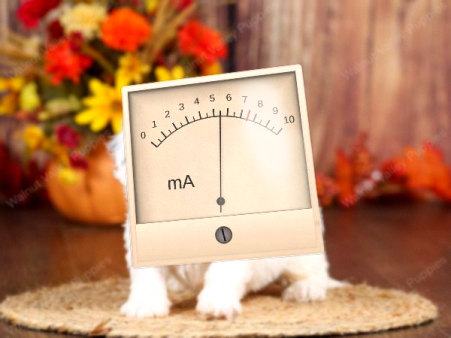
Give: 5.5 mA
